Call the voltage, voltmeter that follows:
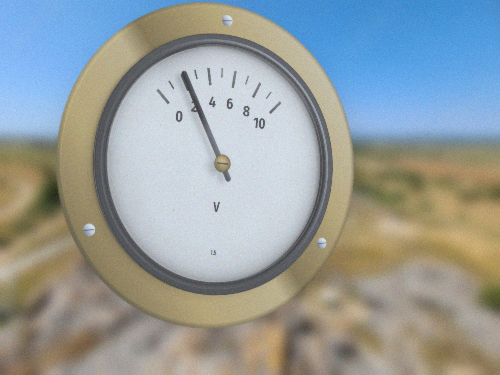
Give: 2 V
